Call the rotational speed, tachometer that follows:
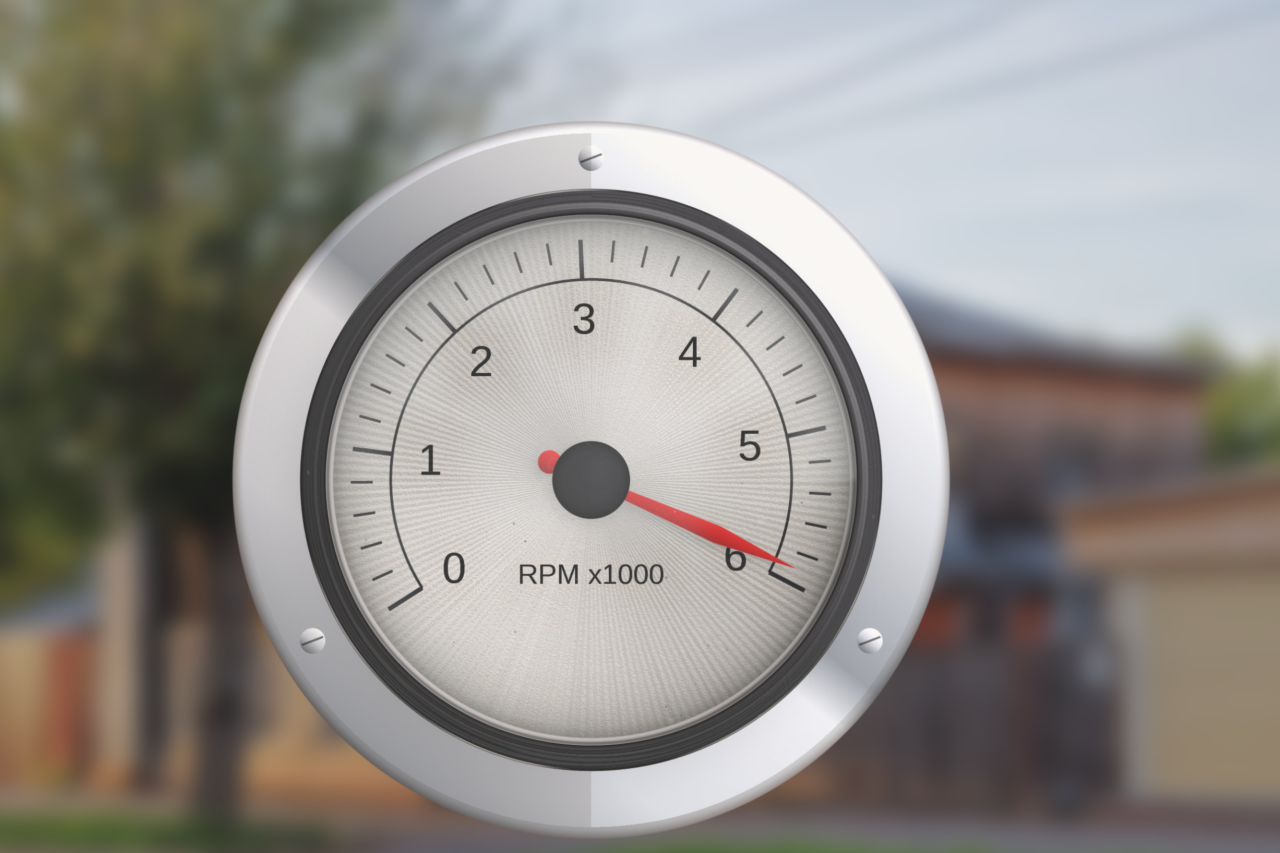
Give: 5900 rpm
